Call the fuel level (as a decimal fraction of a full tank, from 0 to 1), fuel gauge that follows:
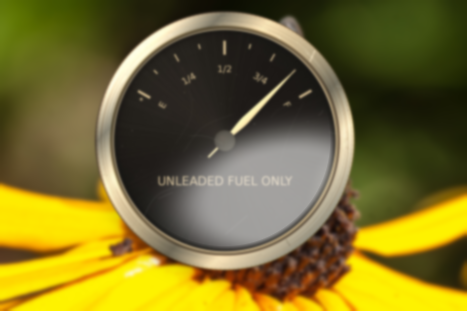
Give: 0.875
